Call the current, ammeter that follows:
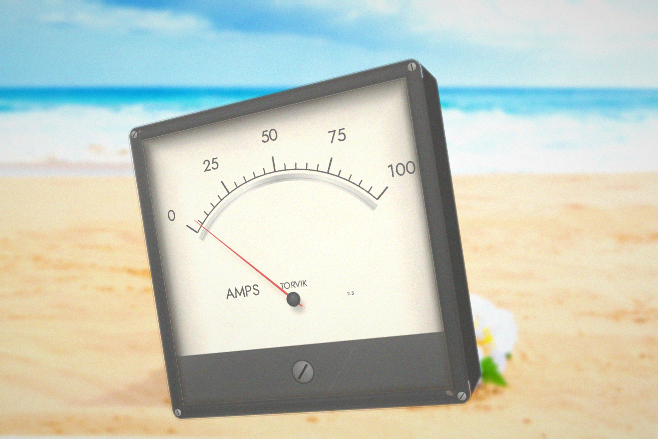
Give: 5 A
